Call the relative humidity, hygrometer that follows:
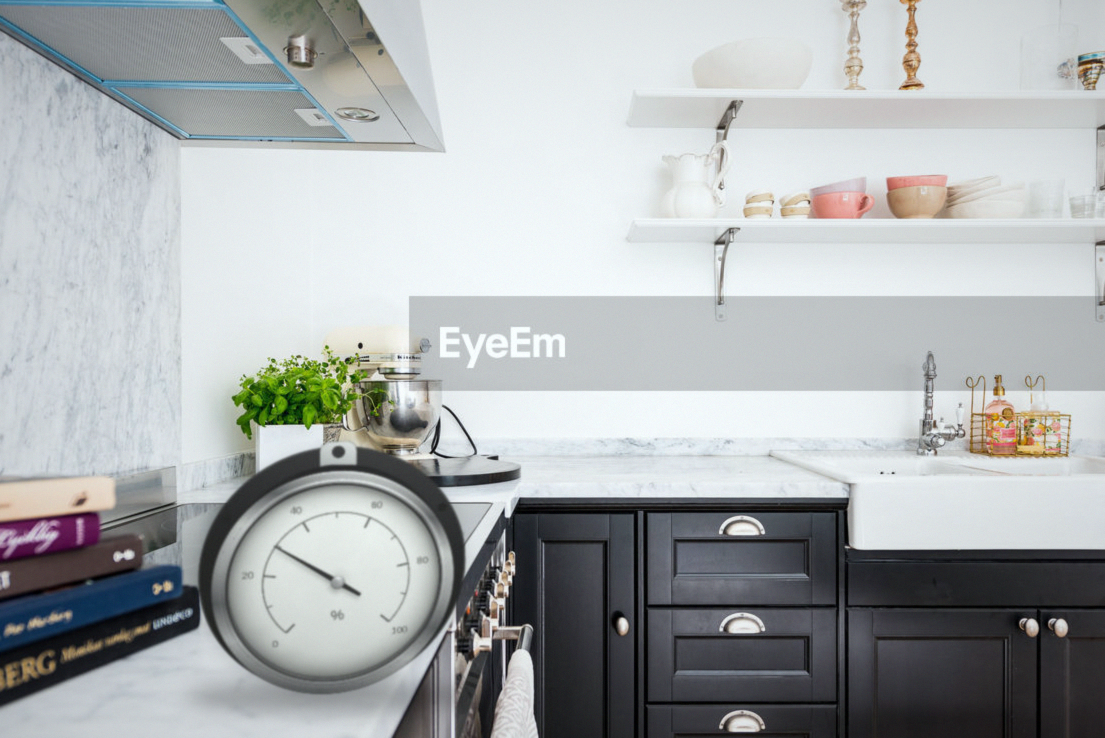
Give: 30 %
